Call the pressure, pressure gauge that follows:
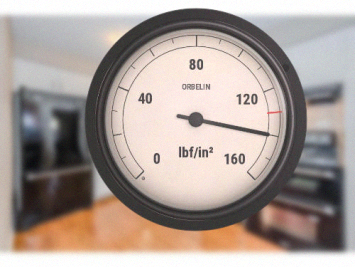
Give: 140 psi
